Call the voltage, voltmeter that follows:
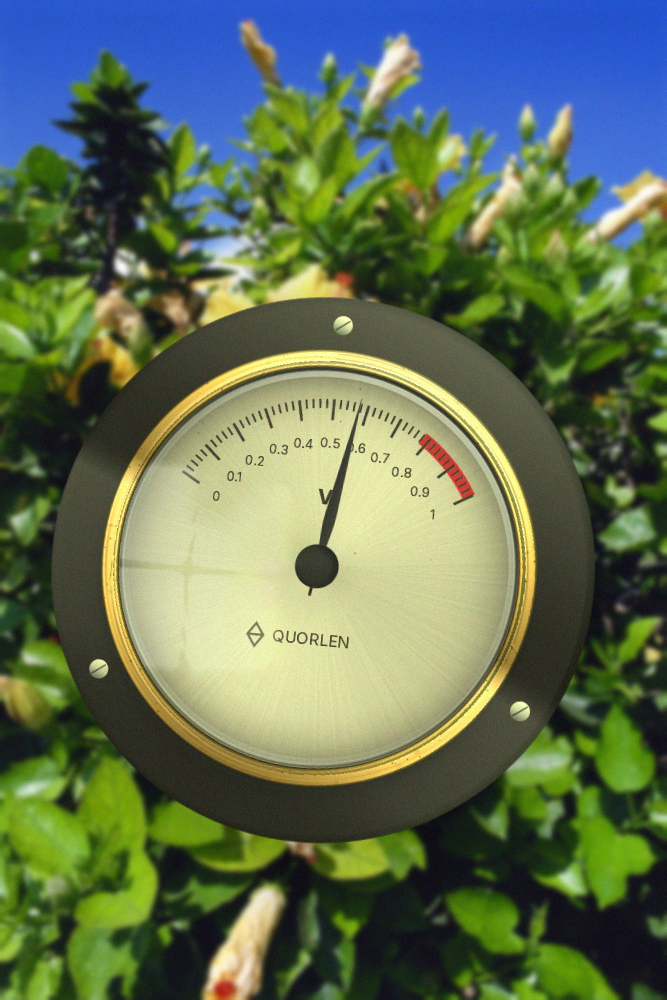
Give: 0.58 V
